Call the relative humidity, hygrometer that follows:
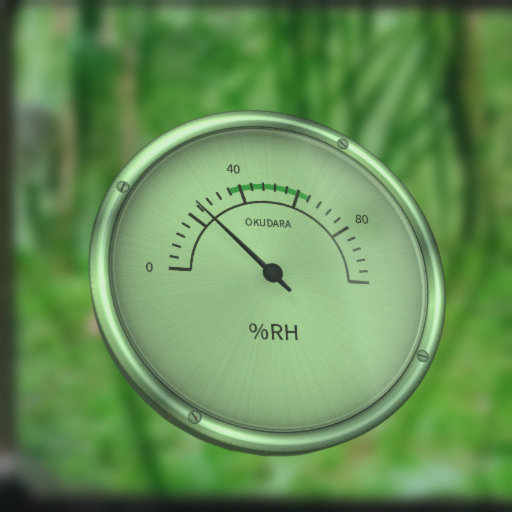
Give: 24 %
